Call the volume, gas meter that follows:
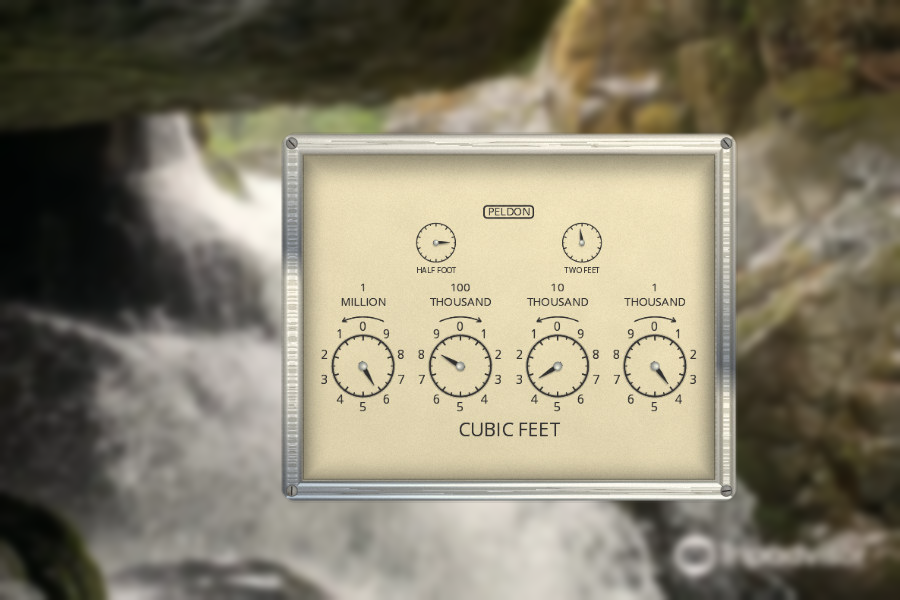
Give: 583400 ft³
